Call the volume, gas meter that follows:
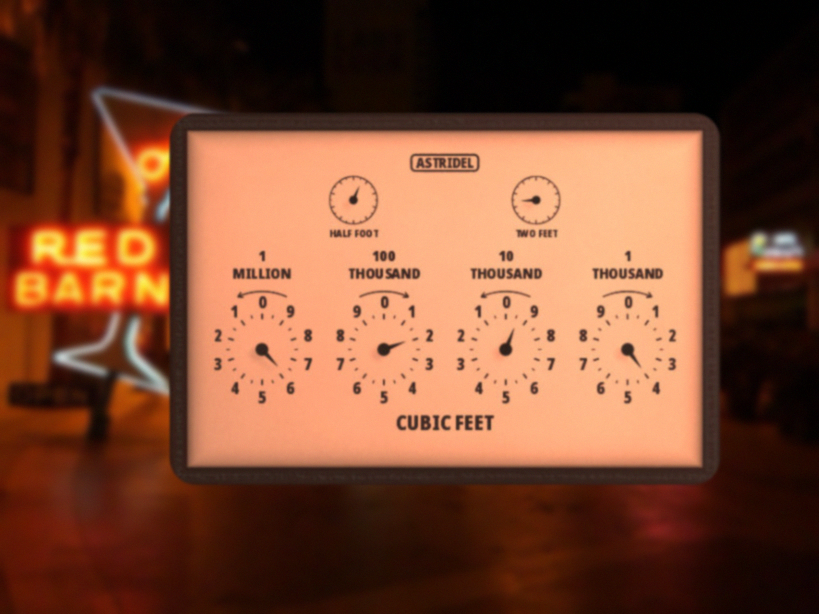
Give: 619400 ft³
